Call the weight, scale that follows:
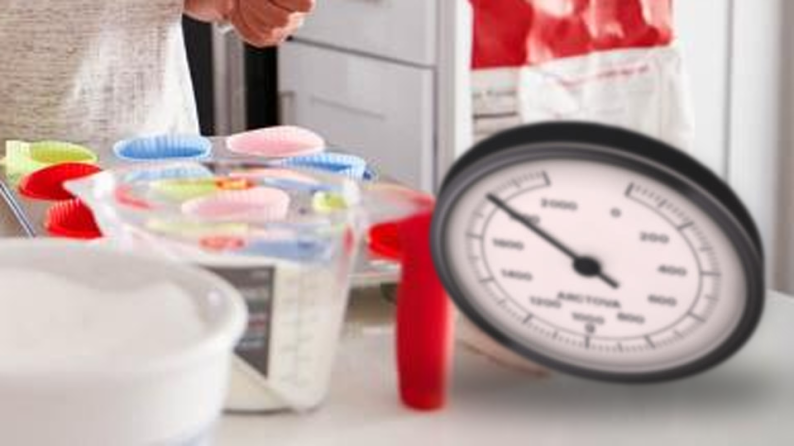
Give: 1800 g
